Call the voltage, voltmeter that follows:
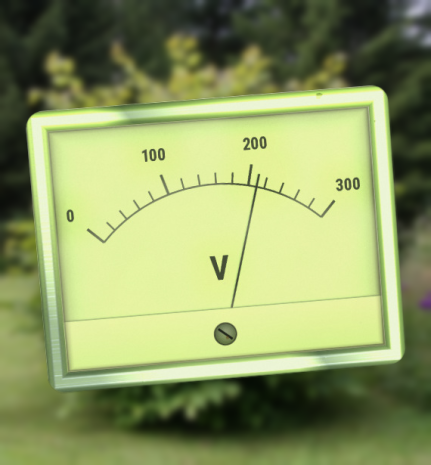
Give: 210 V
